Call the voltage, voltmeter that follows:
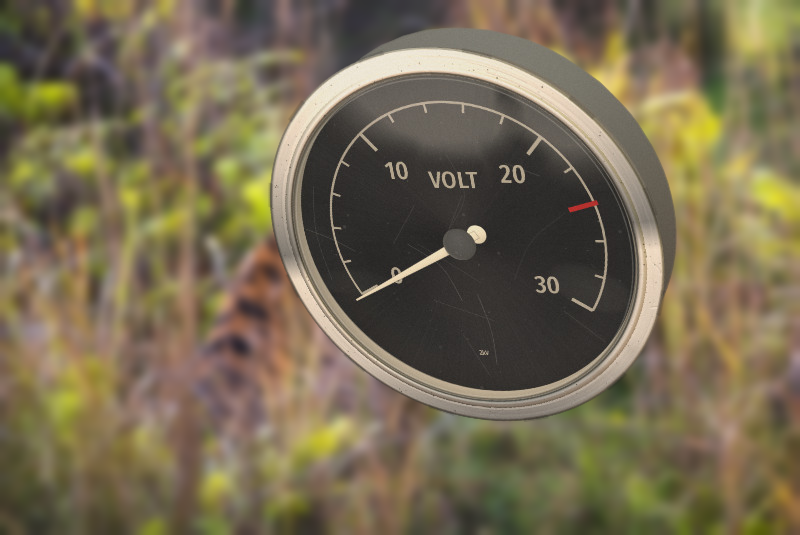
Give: 0 V
